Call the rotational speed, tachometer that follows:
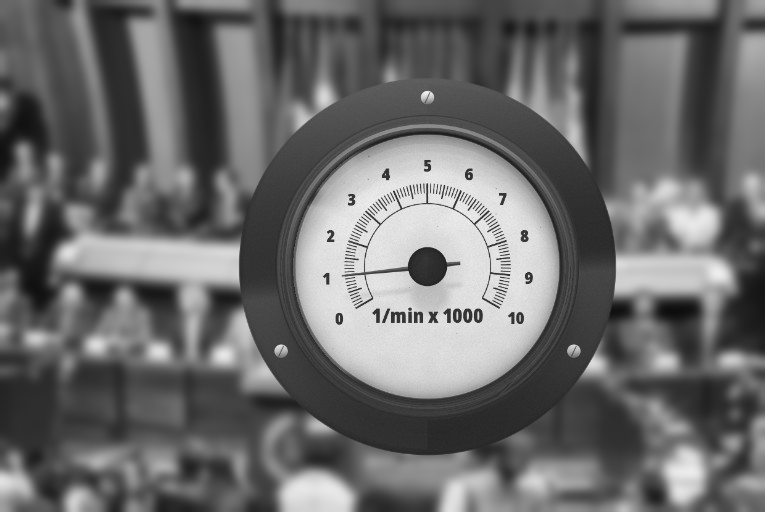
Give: 1000 rpm
